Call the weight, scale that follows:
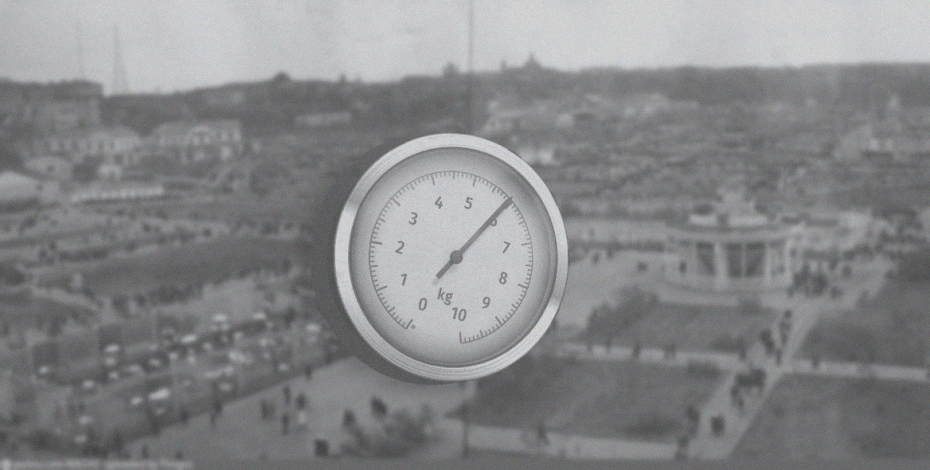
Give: 5.9 kg
